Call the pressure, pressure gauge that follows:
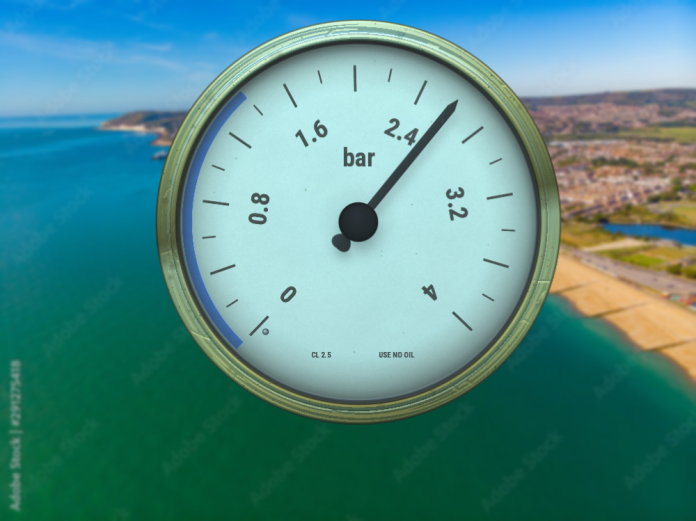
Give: 2.6 bar
